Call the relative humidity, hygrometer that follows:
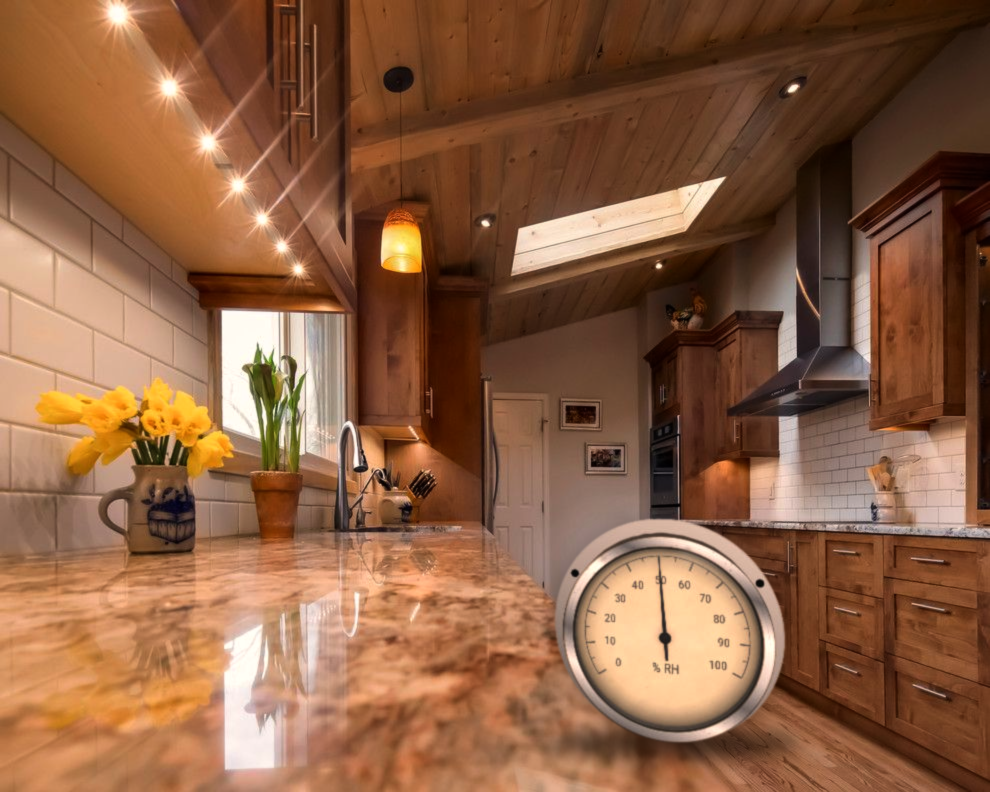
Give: 50 %
